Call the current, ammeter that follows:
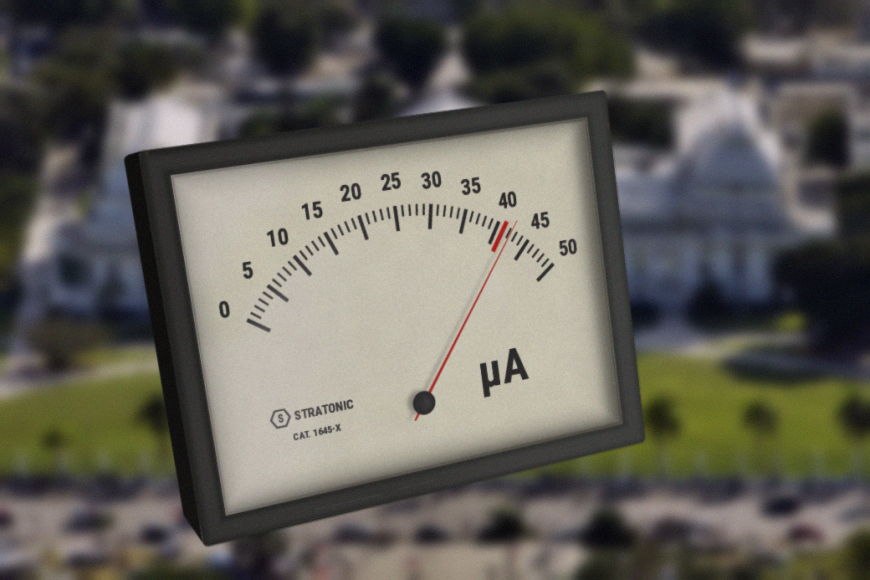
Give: 42 µA
